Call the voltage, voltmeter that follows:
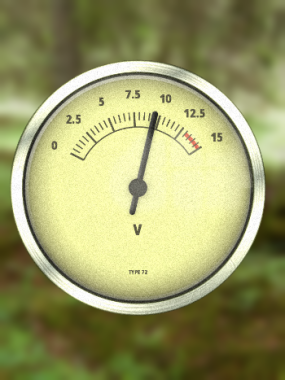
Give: 9.5 V
